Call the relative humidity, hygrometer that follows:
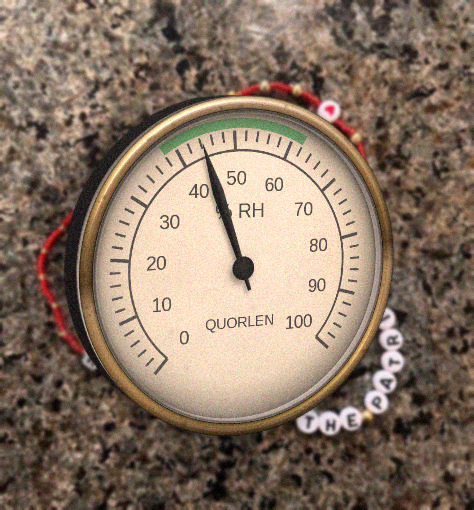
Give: 44 %
